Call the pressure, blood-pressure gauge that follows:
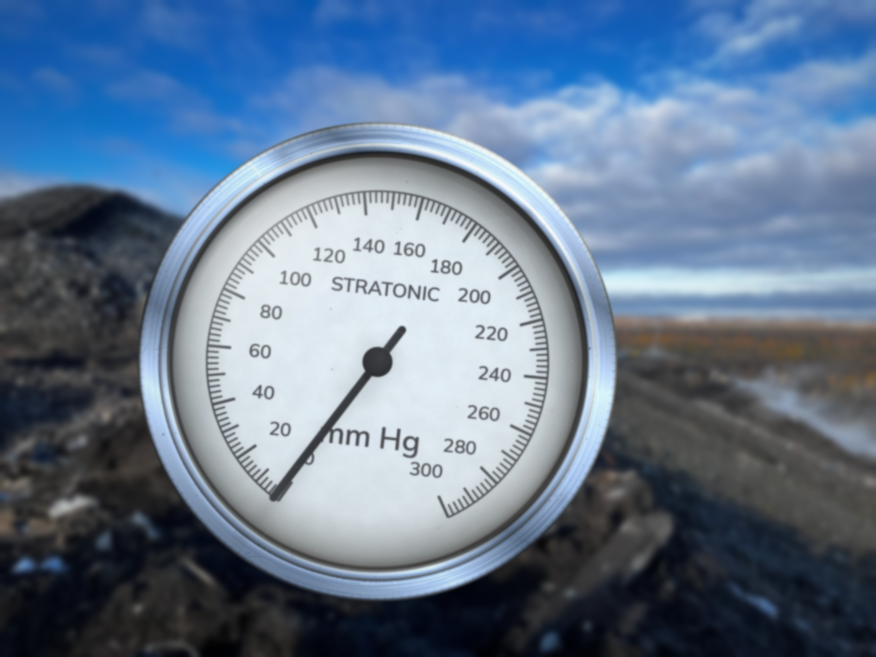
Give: 2 mmHg
